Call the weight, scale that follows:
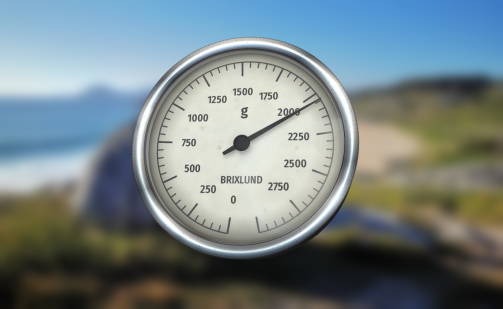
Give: 2050 g
